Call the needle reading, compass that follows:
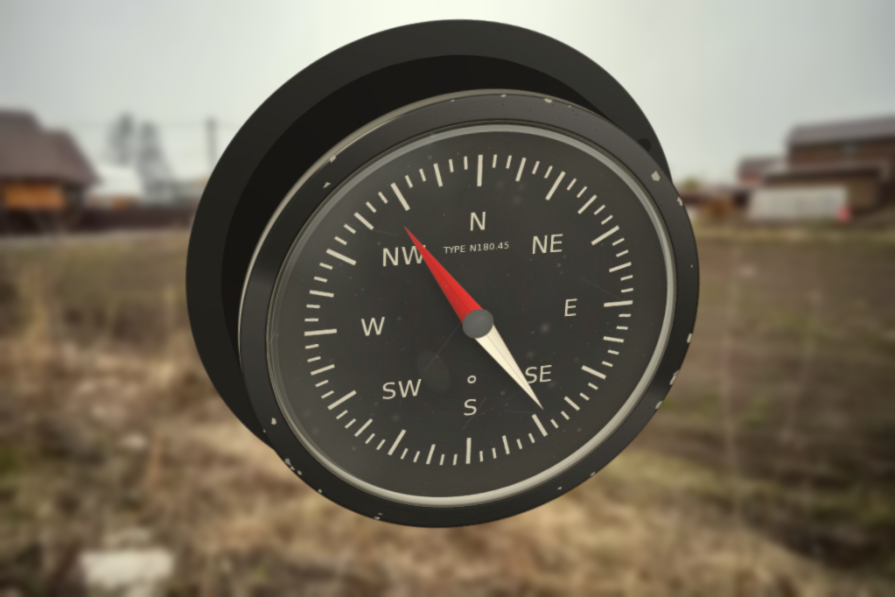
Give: 325 °
